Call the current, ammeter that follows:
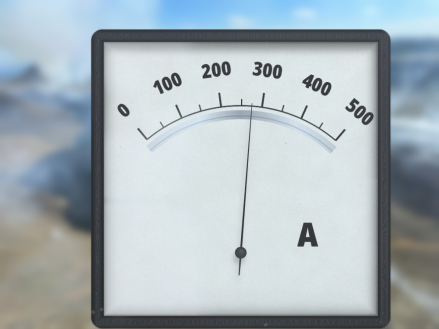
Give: 275 A
